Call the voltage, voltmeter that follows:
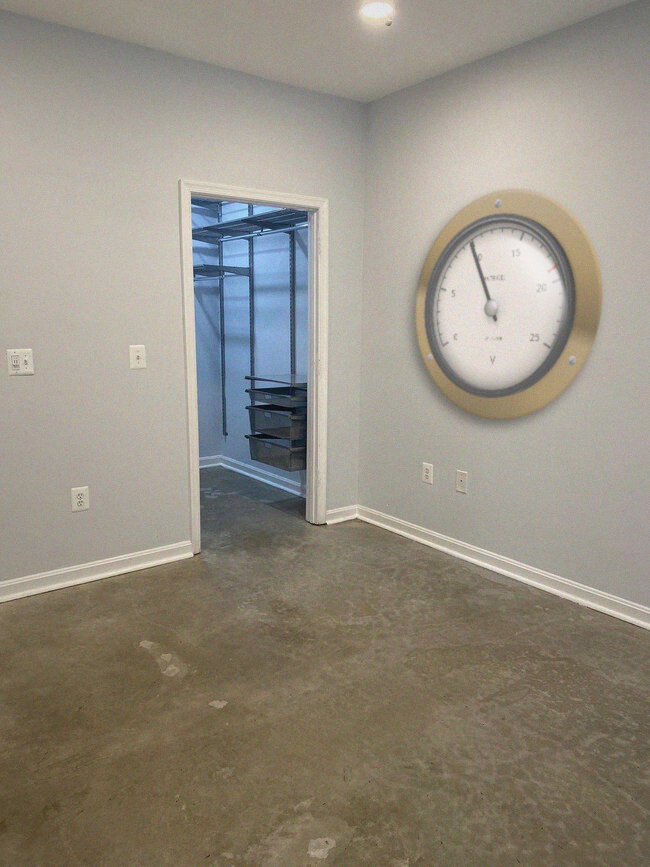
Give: 10 V
